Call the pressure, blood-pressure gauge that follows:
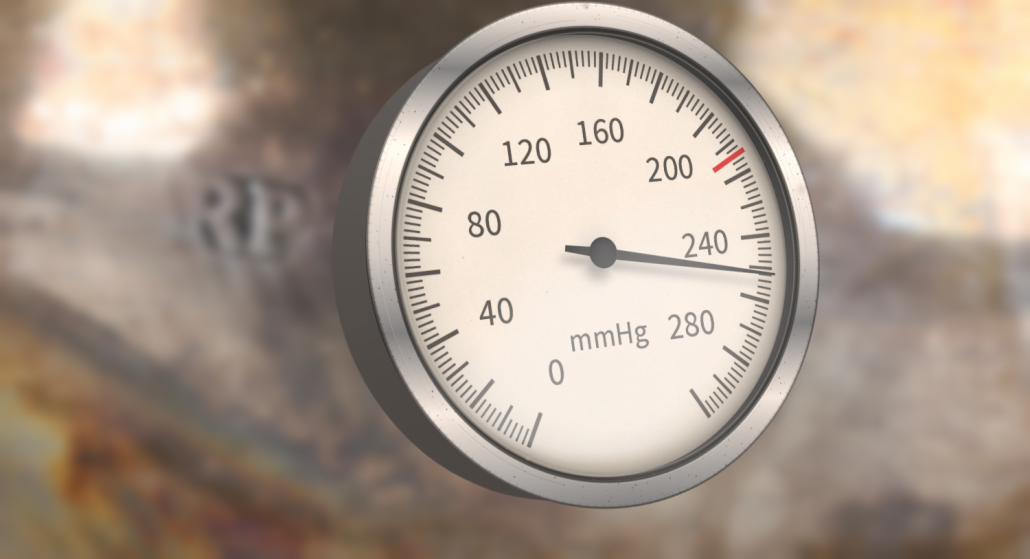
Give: 252 mmHg
